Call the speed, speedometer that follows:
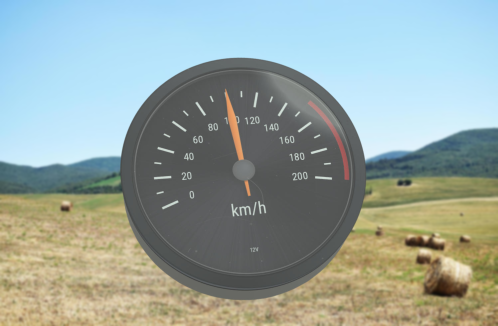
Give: 100 km/h
